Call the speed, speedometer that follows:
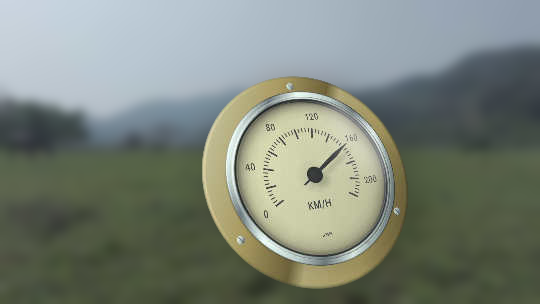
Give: 160 km/h
